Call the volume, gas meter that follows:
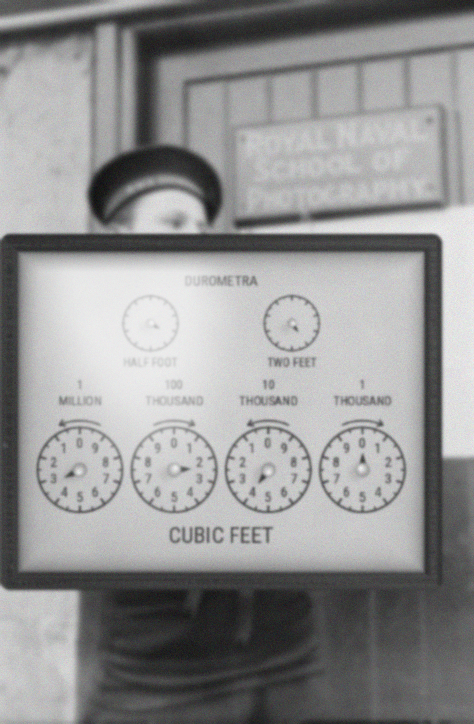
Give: 324000 ft³
